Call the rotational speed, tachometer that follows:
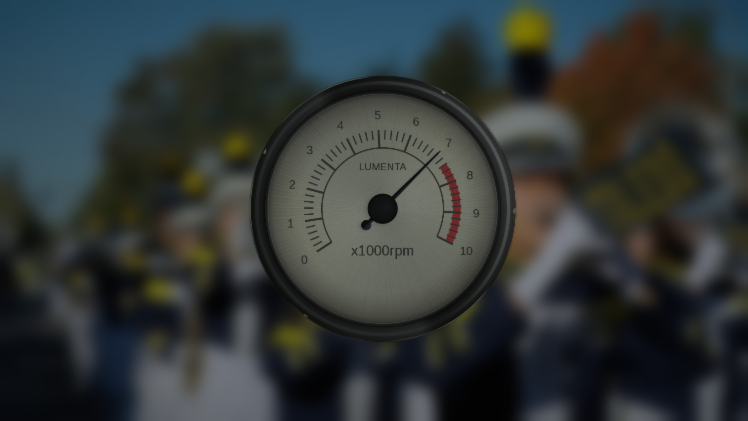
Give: 7000 rpm
